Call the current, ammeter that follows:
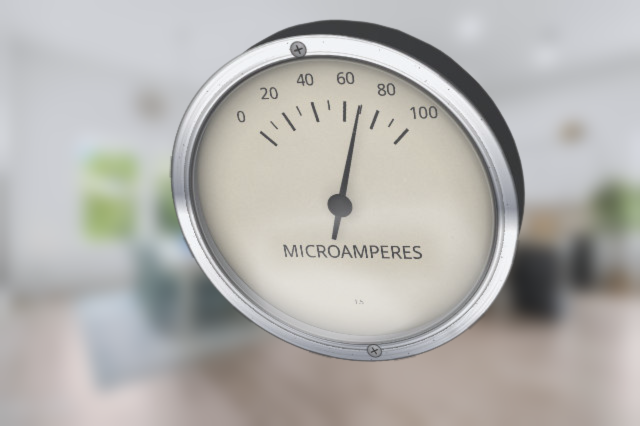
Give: 70 µA
